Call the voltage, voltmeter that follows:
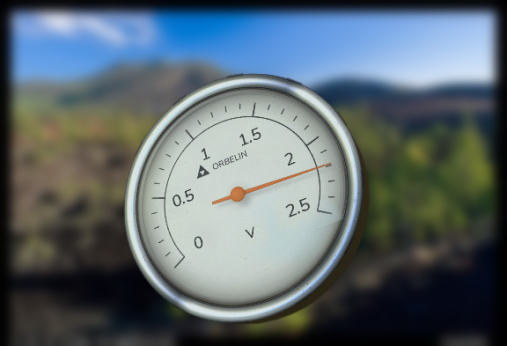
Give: 2.2 V
